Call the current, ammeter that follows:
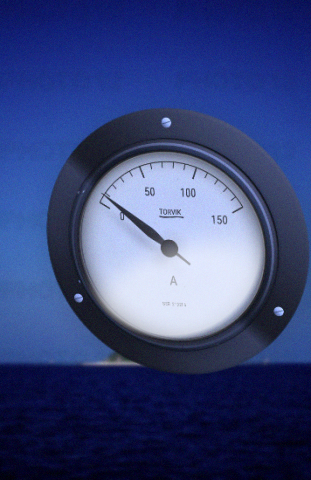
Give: 10 A
